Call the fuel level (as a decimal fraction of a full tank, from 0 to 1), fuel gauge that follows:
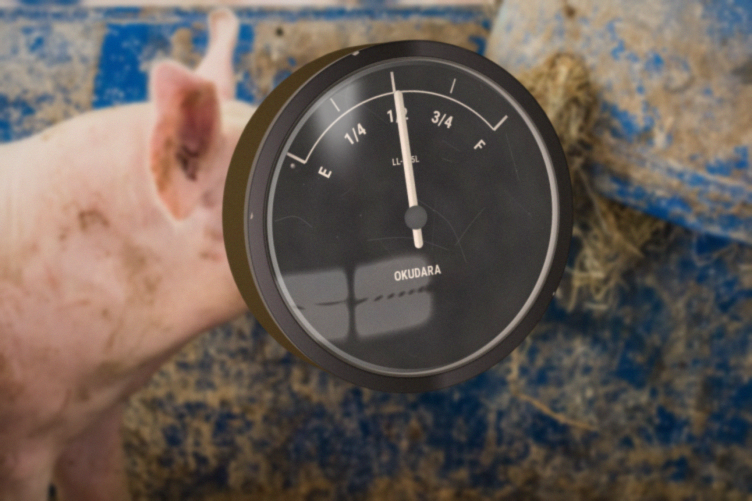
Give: 0.5
